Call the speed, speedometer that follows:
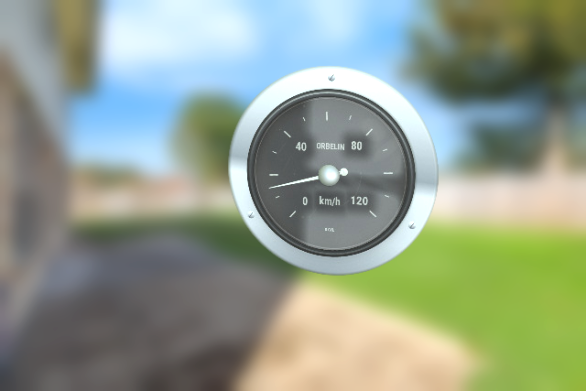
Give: 15 km/h
